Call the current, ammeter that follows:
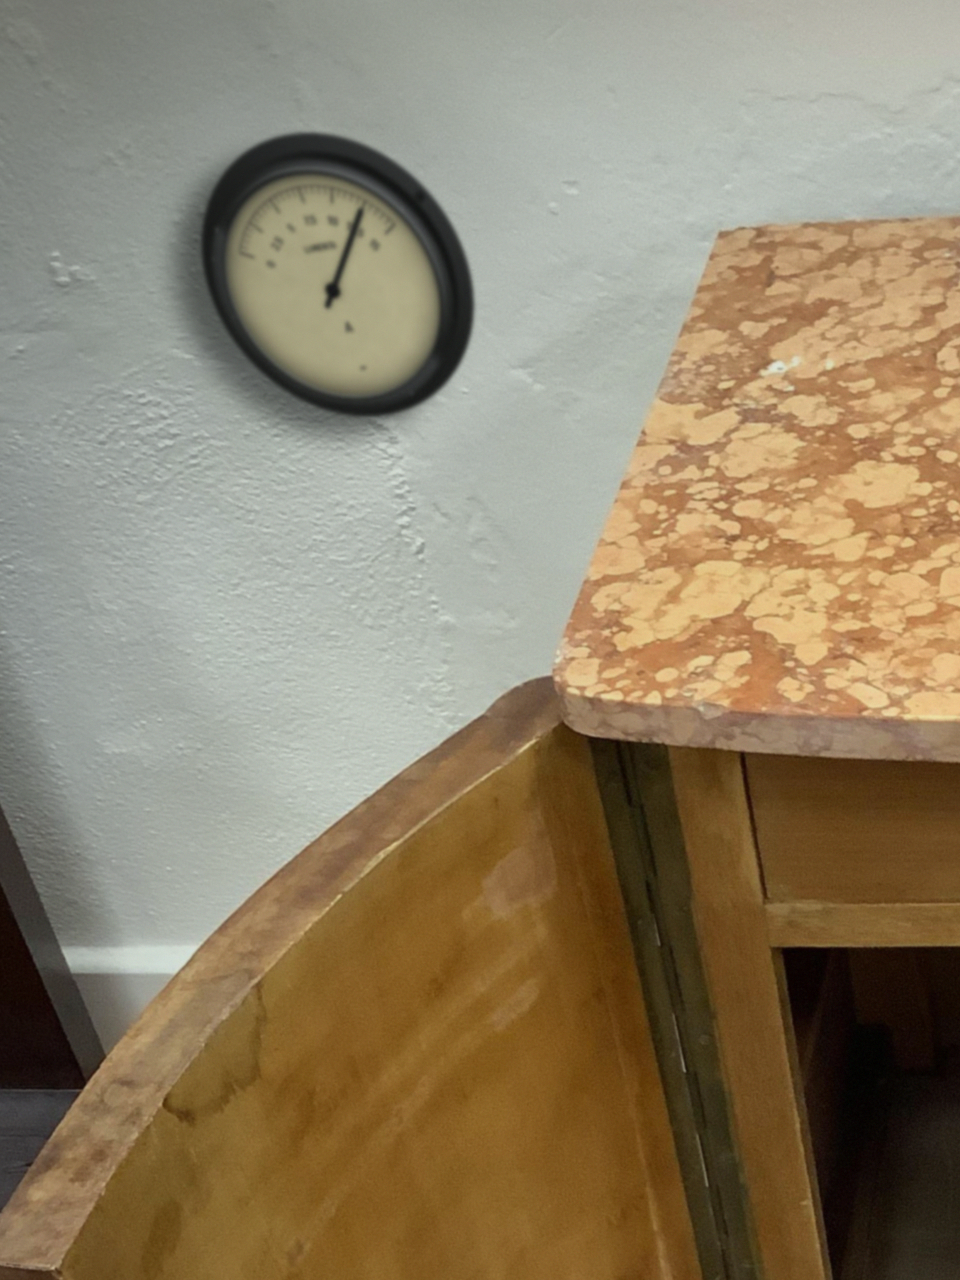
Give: 12.5 A
